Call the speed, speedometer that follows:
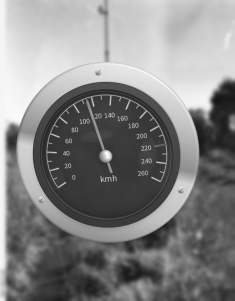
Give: 115 km/h
